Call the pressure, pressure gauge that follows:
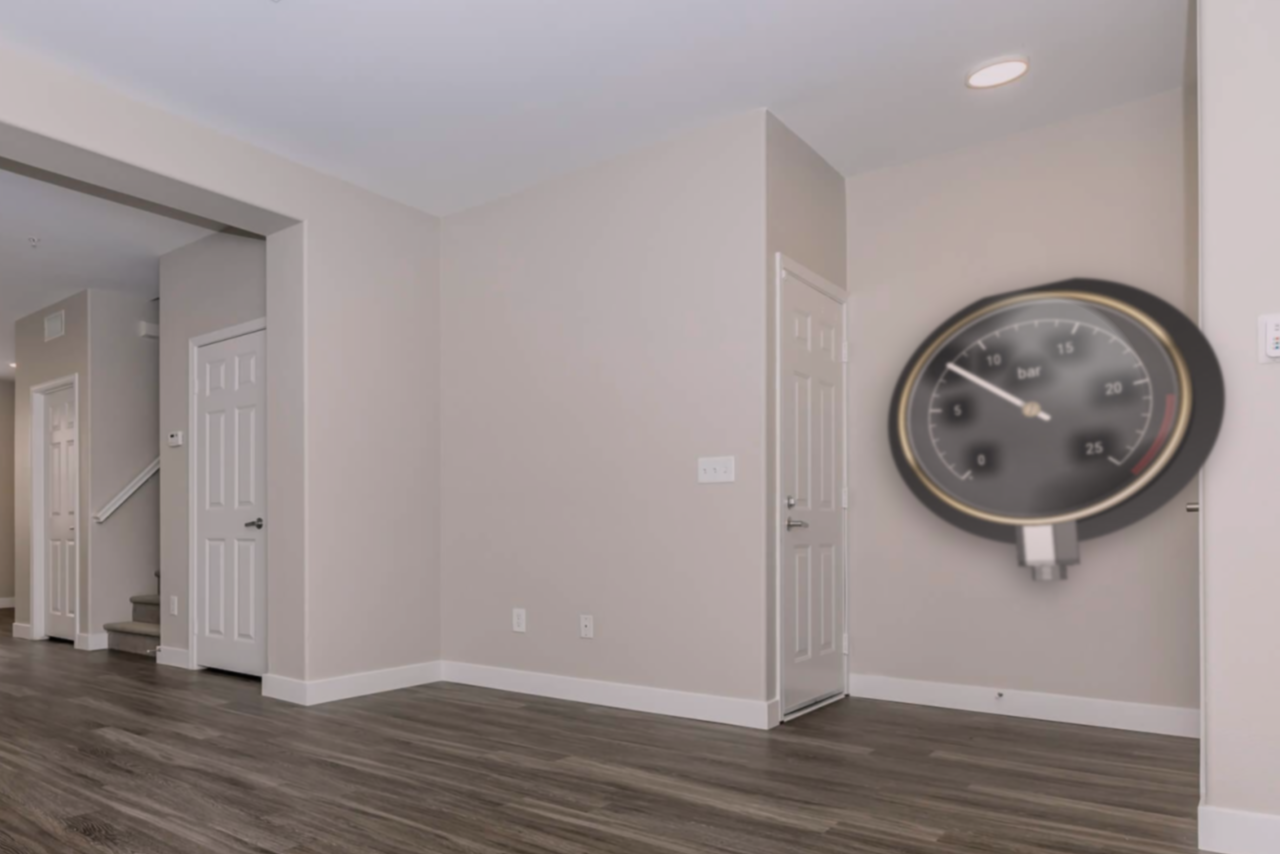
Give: 8 bar
